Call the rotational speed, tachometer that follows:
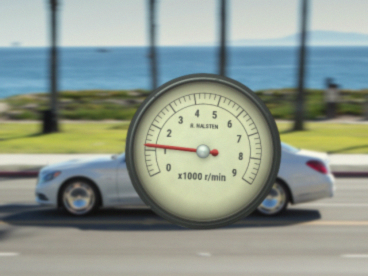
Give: 1200 rpm
